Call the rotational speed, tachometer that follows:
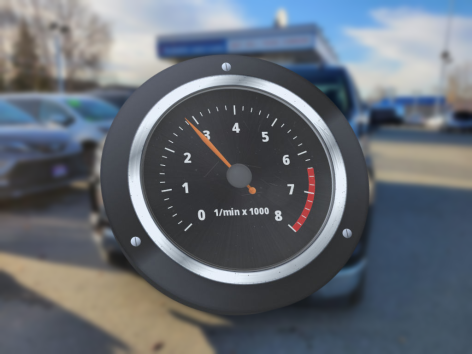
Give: 2800 rpm
